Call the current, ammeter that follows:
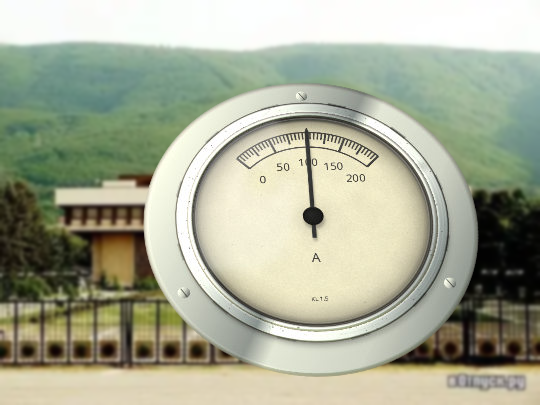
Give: 100 A
